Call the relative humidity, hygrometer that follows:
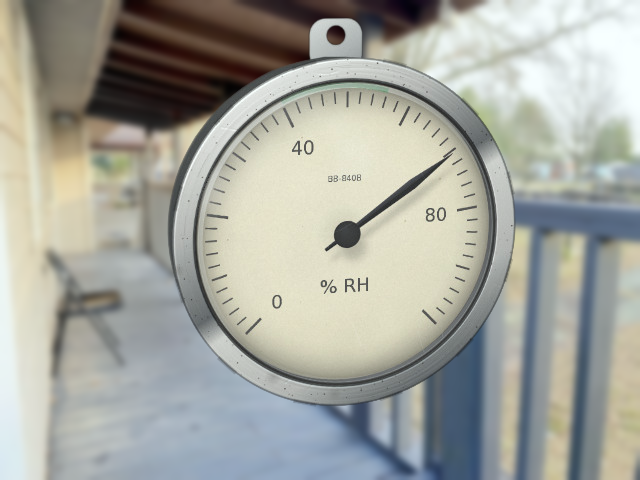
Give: 70 %
